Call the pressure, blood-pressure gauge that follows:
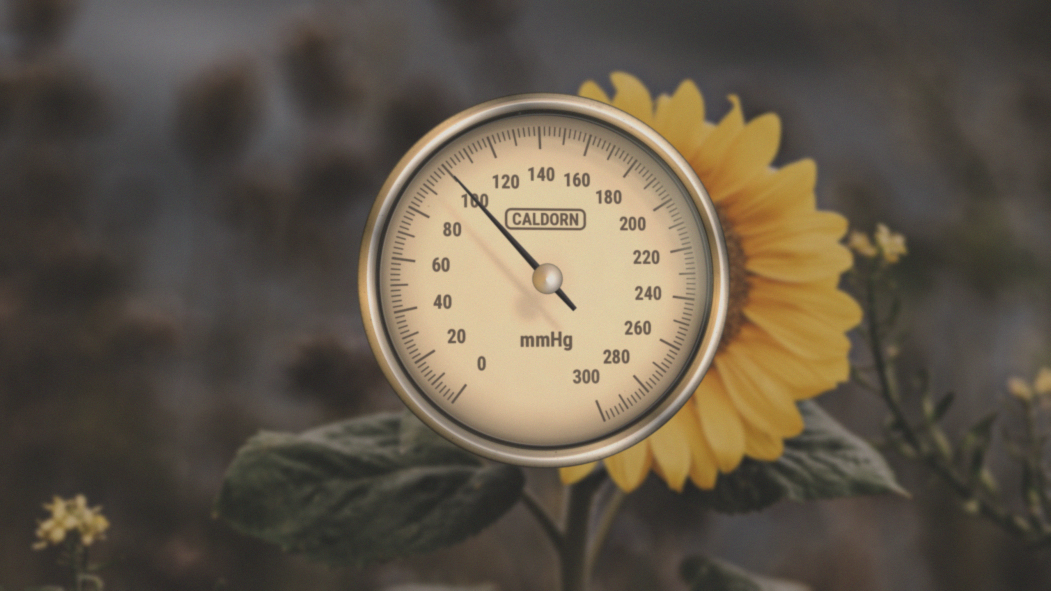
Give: 100 mmHg
